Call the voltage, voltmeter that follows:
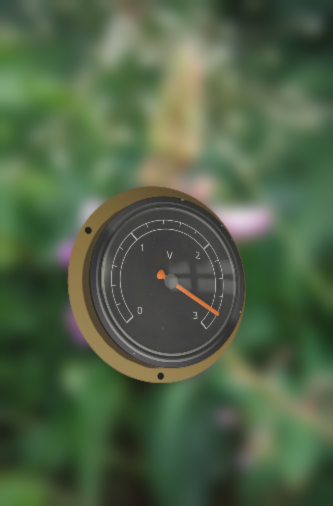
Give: 2.8 V
